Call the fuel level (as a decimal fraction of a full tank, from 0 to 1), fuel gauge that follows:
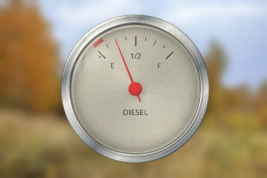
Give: 0.25
